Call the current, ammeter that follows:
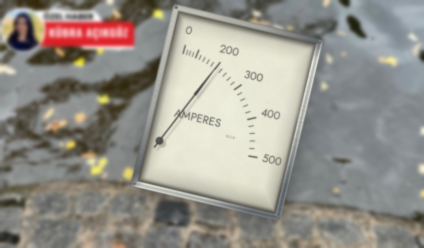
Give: 200 A
